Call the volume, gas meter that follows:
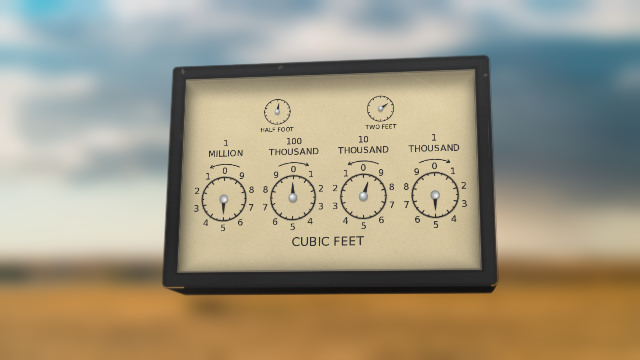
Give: 499500 ft³
